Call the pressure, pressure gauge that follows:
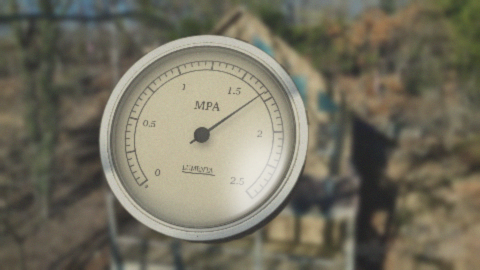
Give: 1.7 MPa
